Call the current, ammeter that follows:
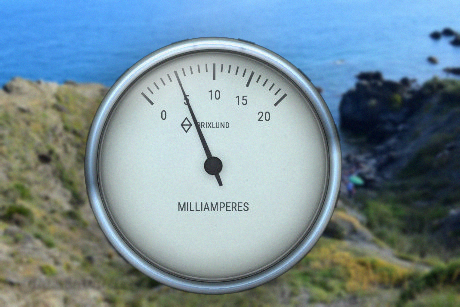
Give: 5 mA
